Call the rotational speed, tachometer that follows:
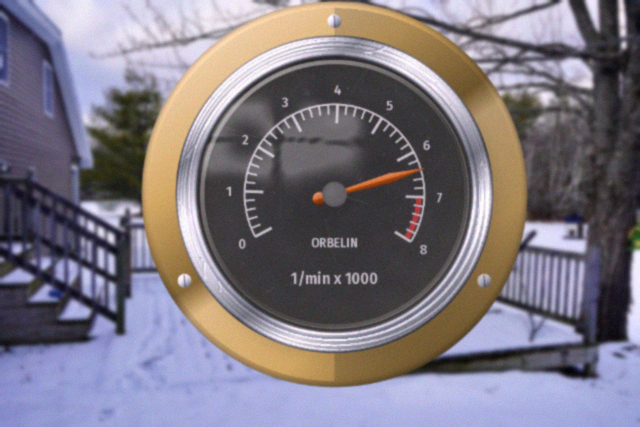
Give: 6400 rpm
